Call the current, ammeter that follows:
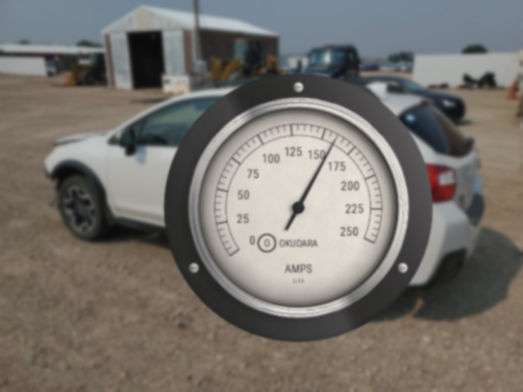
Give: 160 A
